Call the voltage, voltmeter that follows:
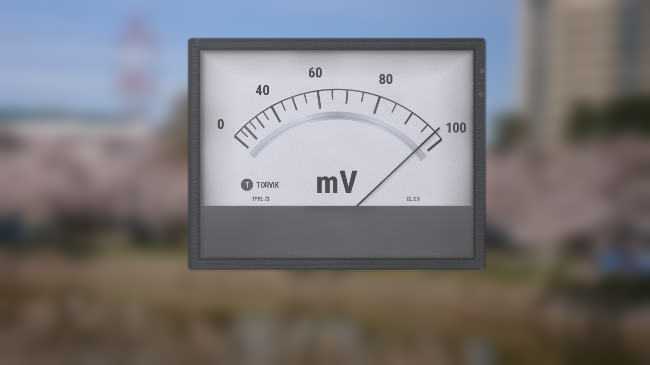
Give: 97.5 mV
